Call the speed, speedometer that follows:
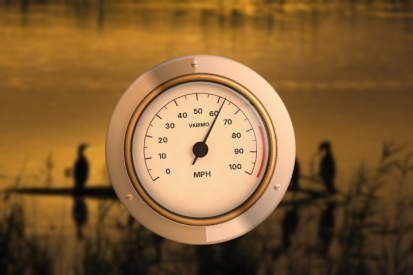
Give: 62.5 mph
